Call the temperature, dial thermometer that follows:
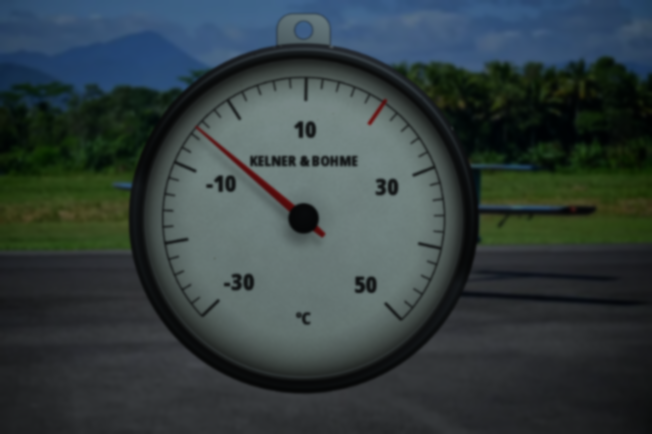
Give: -5 °C
